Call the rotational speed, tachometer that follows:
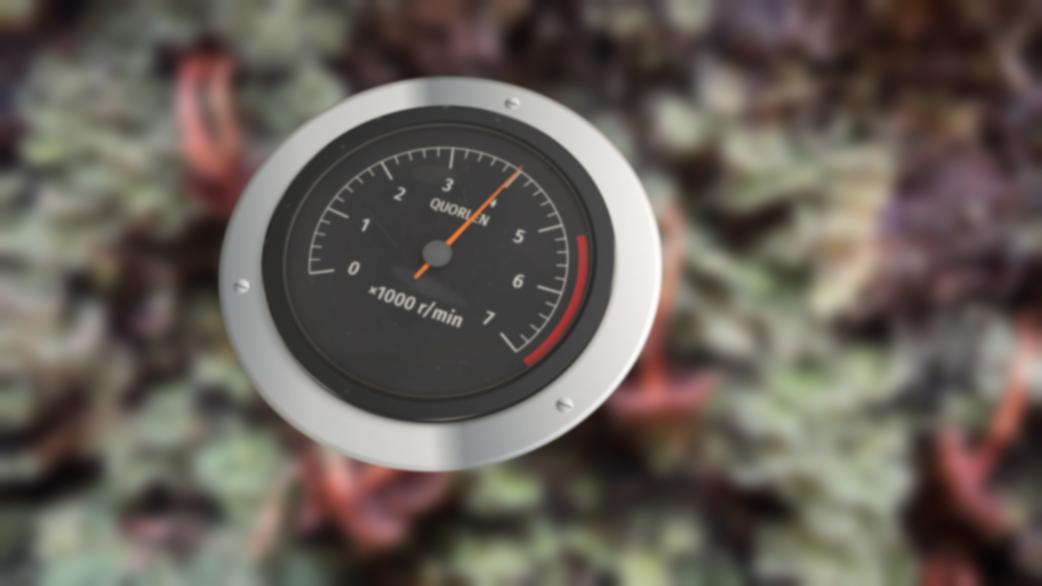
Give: 4000 rpm
